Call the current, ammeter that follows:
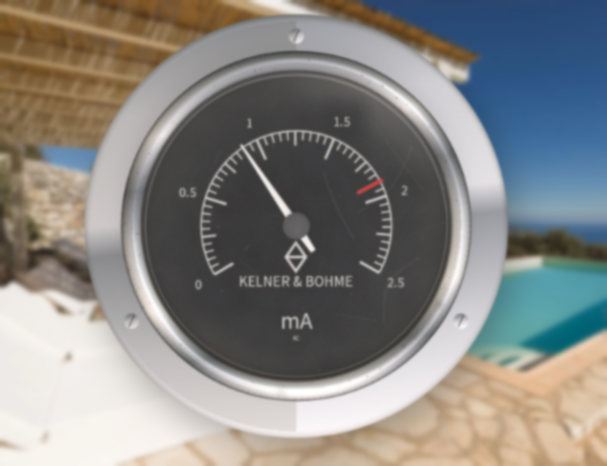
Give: 0.9 mA
